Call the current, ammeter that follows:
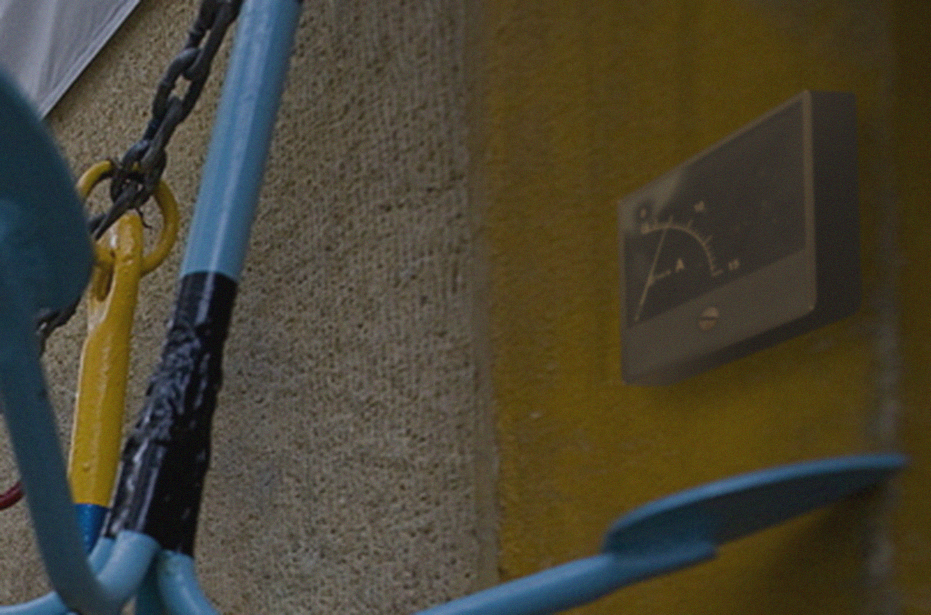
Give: 7.5 A
